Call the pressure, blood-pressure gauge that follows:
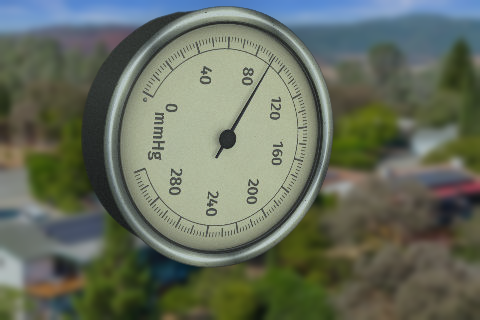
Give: 90 mmHg
